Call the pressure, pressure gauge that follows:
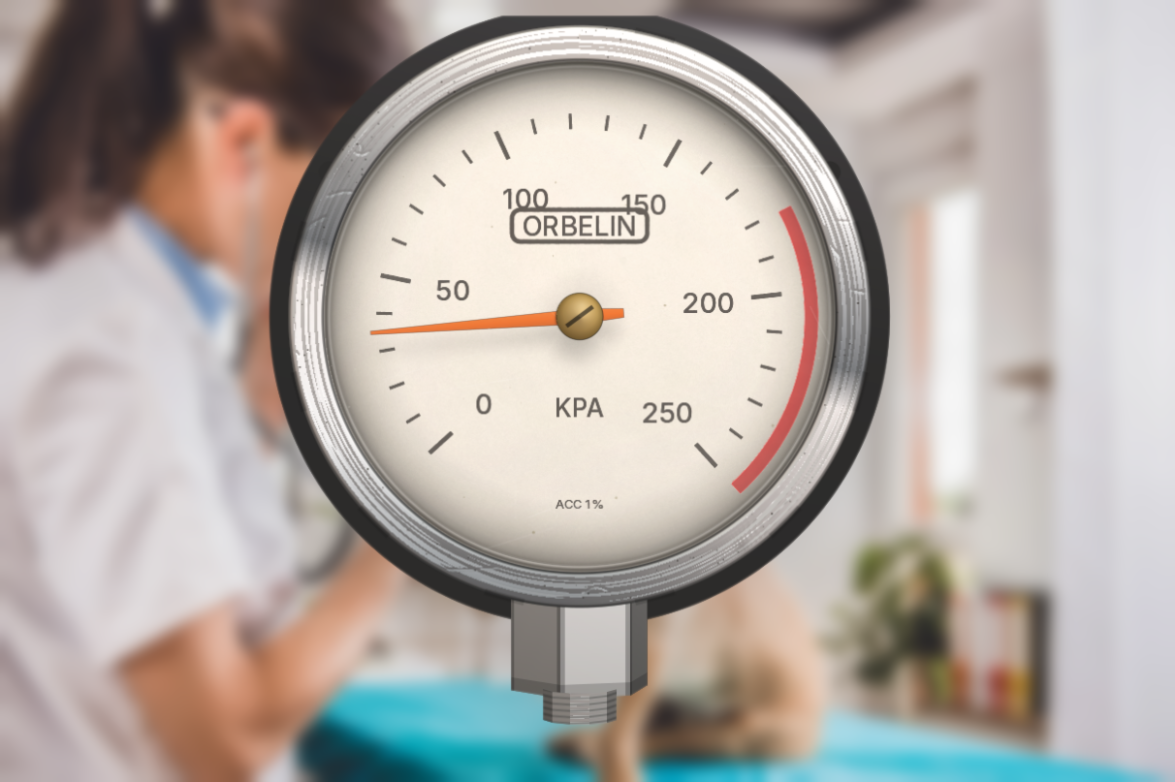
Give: 35 kPa
